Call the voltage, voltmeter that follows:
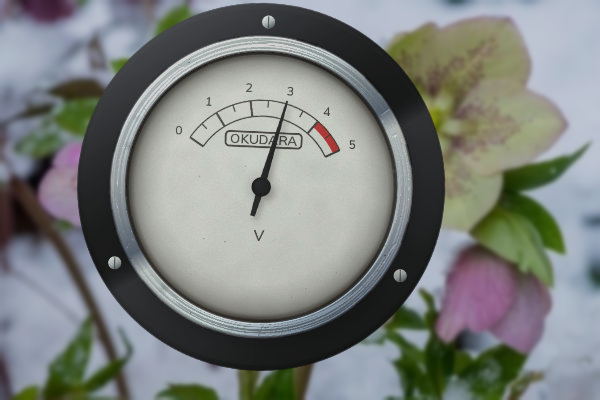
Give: 3 V
